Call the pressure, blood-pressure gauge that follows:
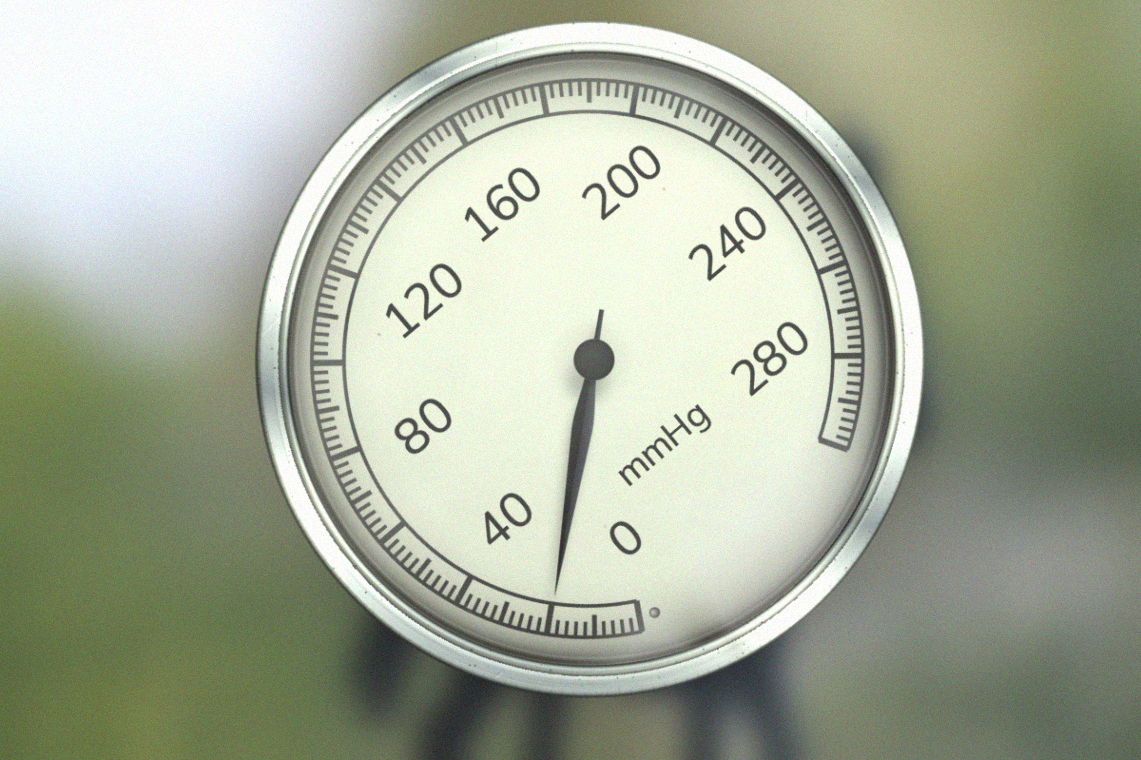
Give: 20 mmHg
